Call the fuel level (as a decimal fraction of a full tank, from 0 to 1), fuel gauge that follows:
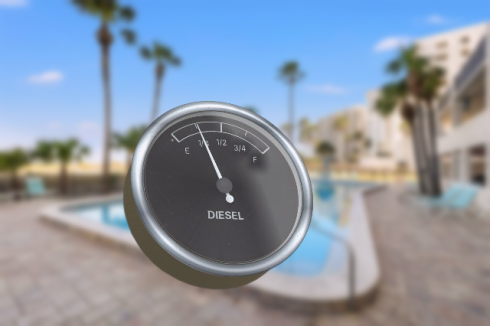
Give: 0.25
